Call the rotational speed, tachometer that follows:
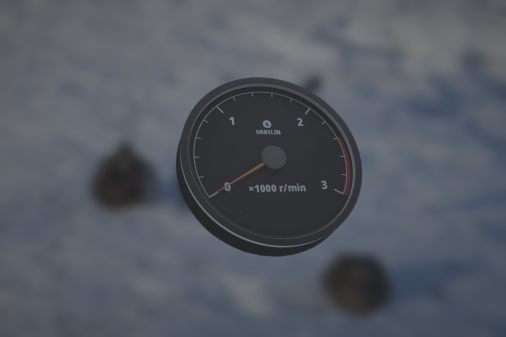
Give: 0 rpm
